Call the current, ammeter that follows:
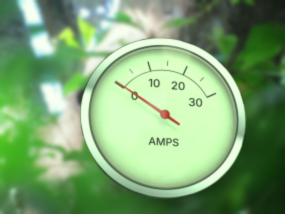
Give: 0 A
